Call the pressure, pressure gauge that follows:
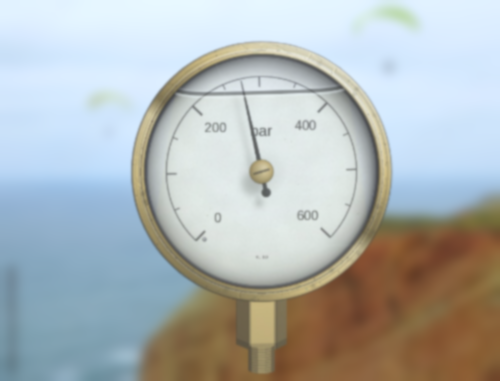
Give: 275 bar
